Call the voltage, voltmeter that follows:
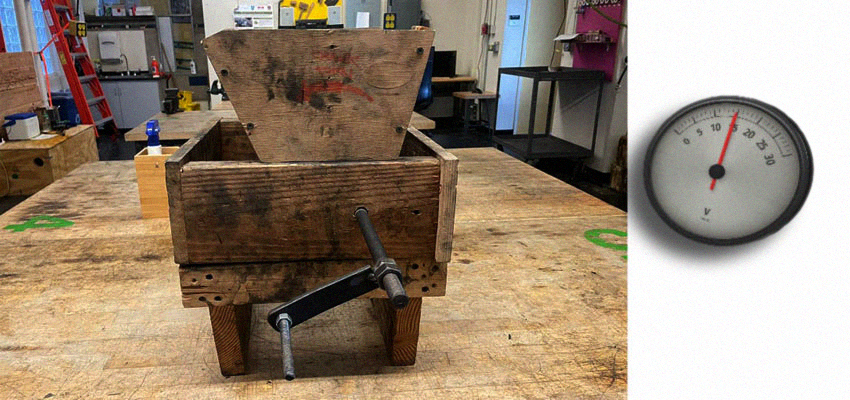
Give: 15 V
